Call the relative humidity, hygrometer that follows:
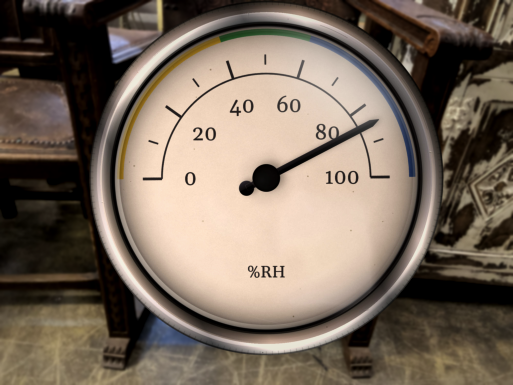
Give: 85 %
